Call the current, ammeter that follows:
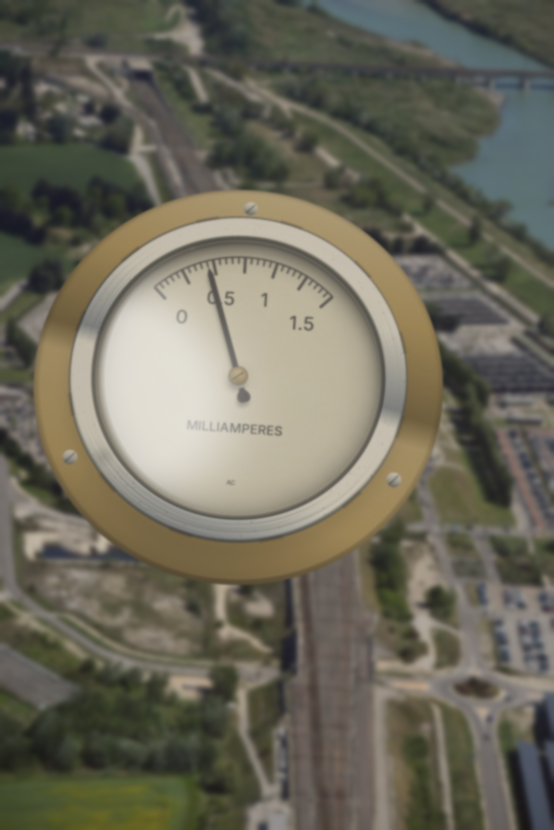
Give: 0.45 mA
